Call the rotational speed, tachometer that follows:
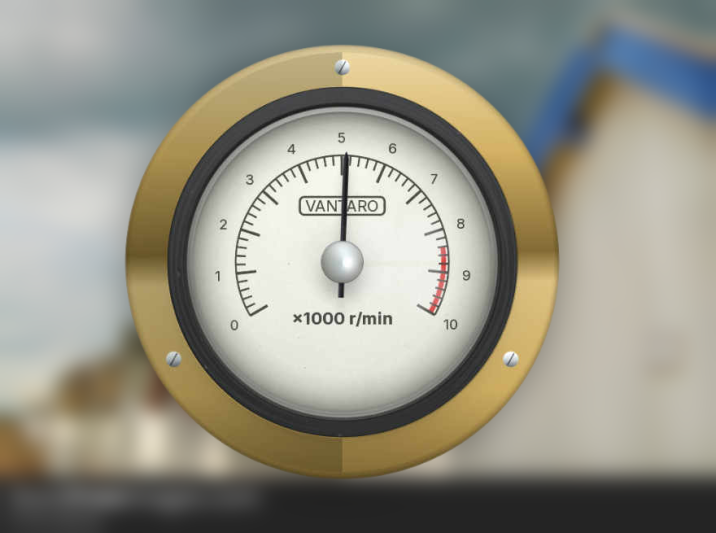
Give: 5100 rpm
